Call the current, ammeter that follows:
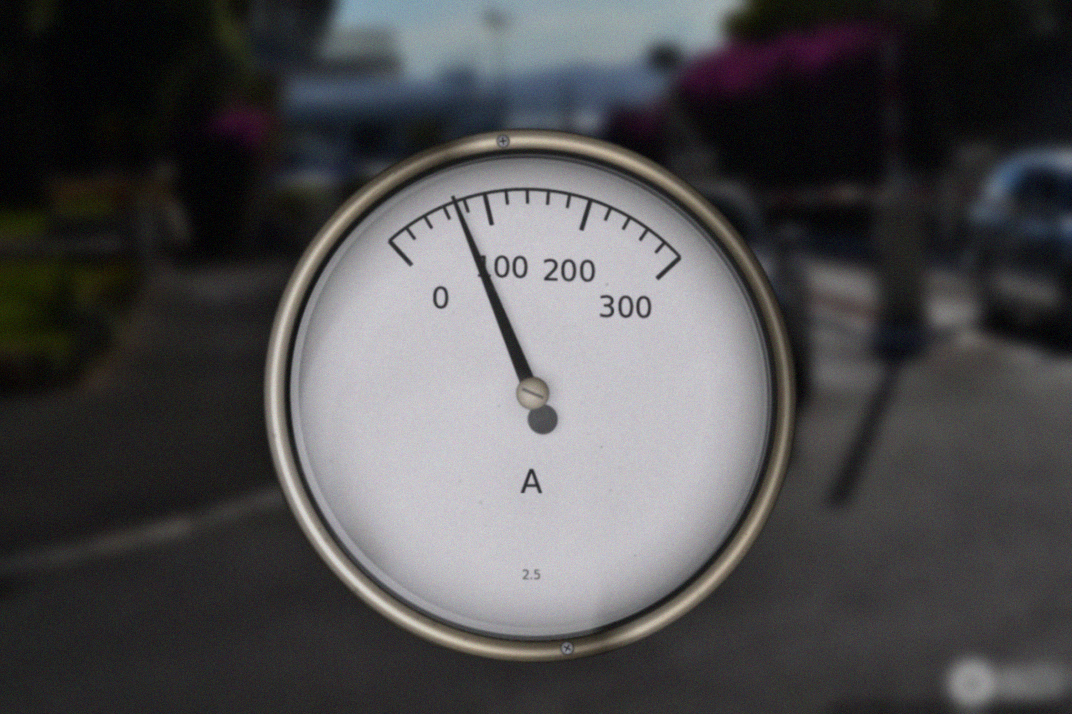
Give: 70 A
